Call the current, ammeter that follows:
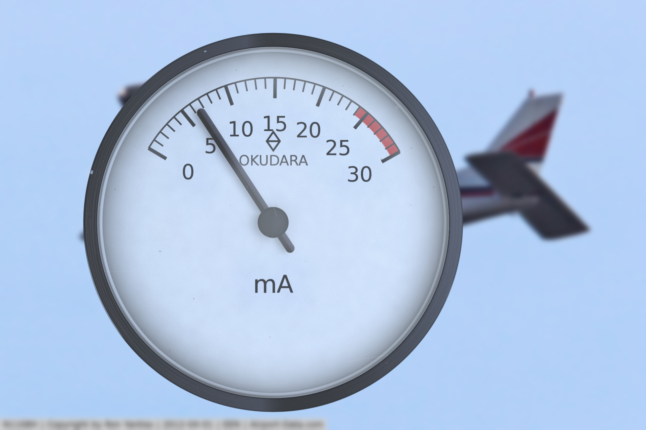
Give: 6.5 mA
